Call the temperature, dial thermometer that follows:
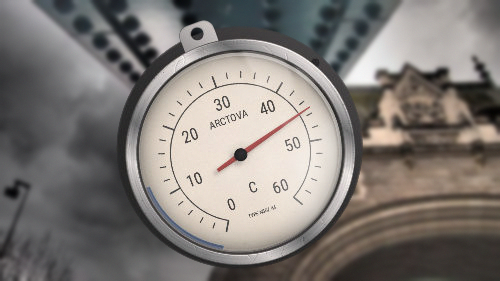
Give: 45 °C
